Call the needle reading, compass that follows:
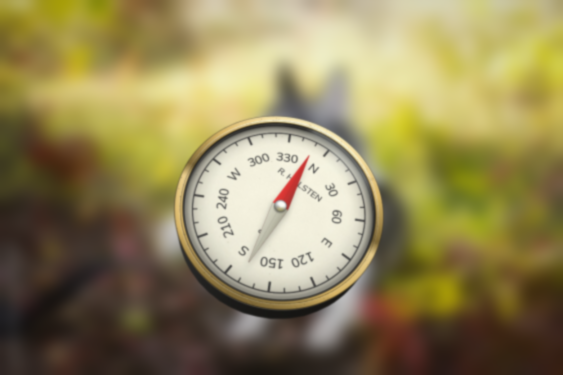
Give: 350 °
